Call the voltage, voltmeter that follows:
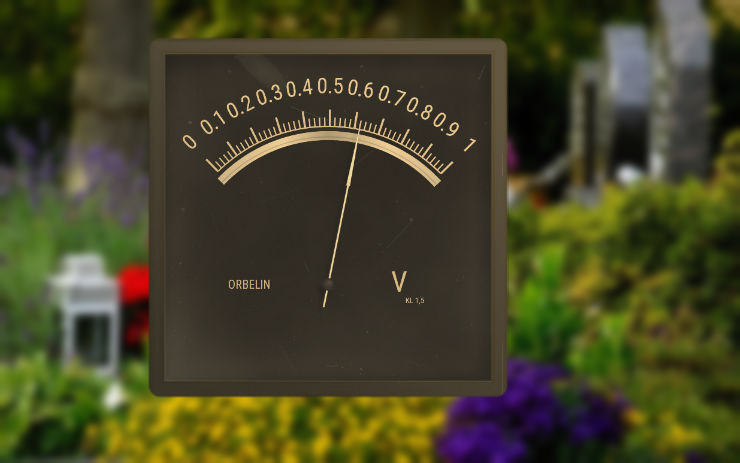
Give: 0.62 V
